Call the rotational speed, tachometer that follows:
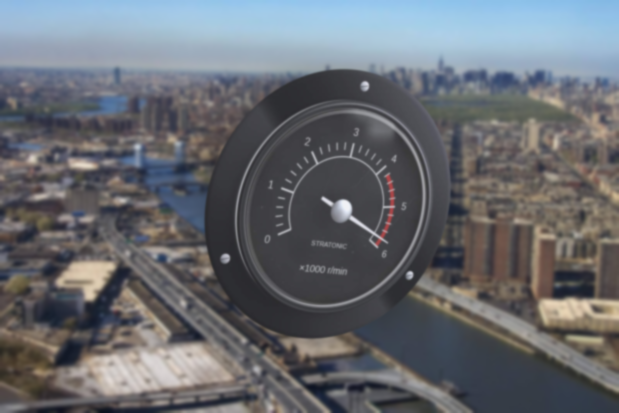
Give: 5800 rpm
